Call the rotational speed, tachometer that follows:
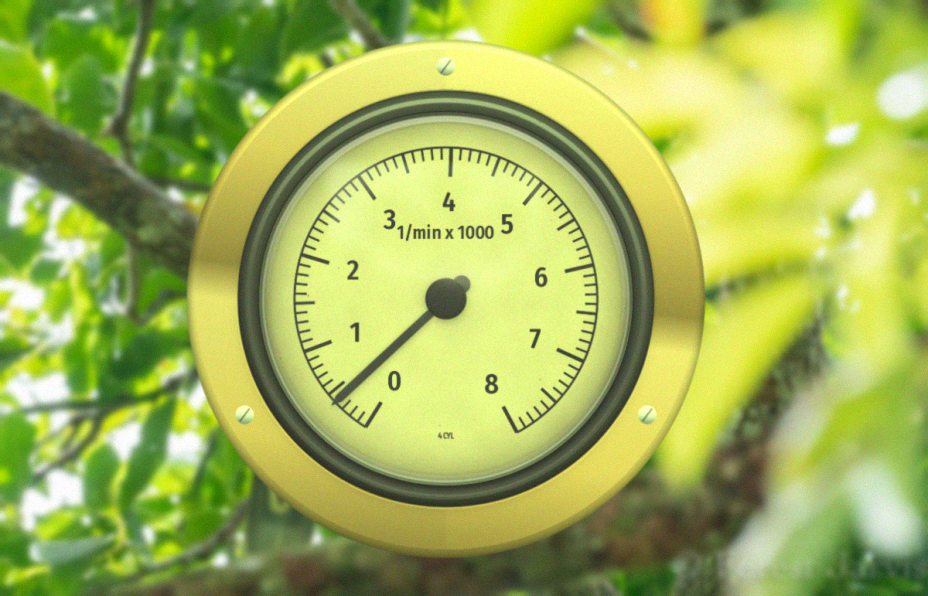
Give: 400 rpm
